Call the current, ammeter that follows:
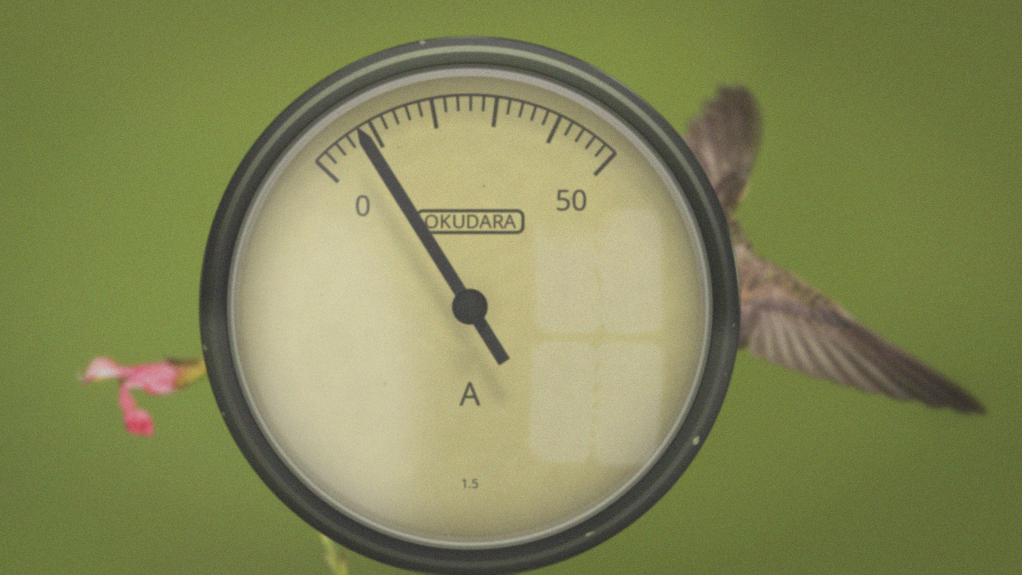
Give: 8 A
